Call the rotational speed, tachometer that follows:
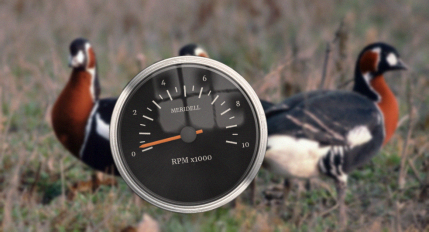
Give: 250 rpm
